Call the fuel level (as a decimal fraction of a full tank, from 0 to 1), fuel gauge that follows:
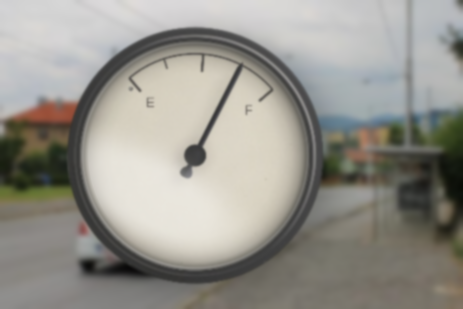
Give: 0.75
